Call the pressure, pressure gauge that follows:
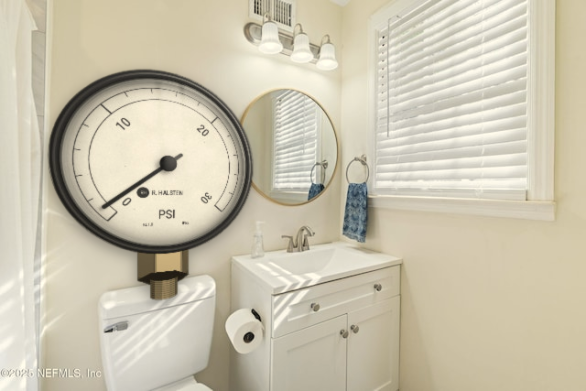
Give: 1 psi
